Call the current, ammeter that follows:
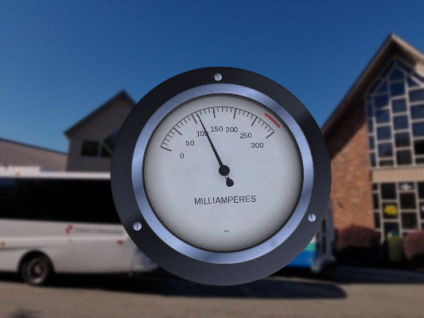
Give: 110 mA
